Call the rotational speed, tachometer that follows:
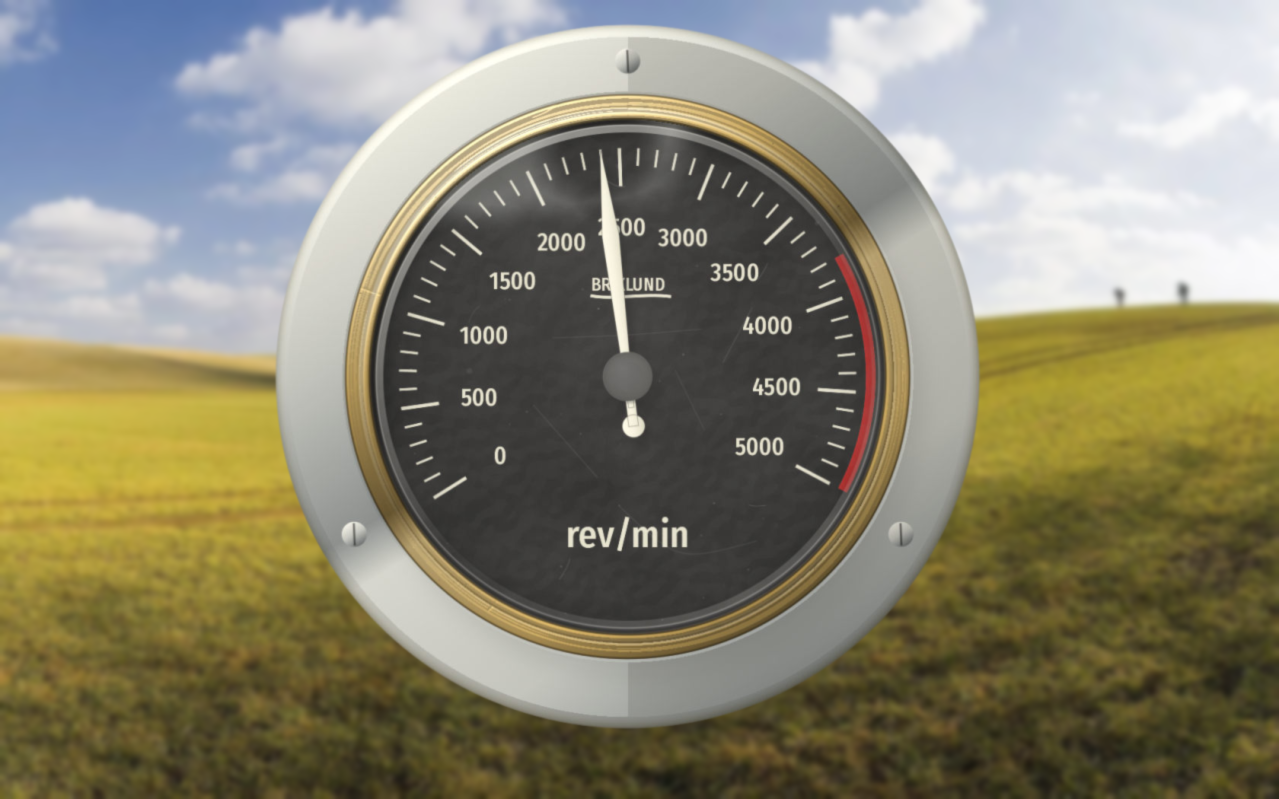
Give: 2400 rpm
